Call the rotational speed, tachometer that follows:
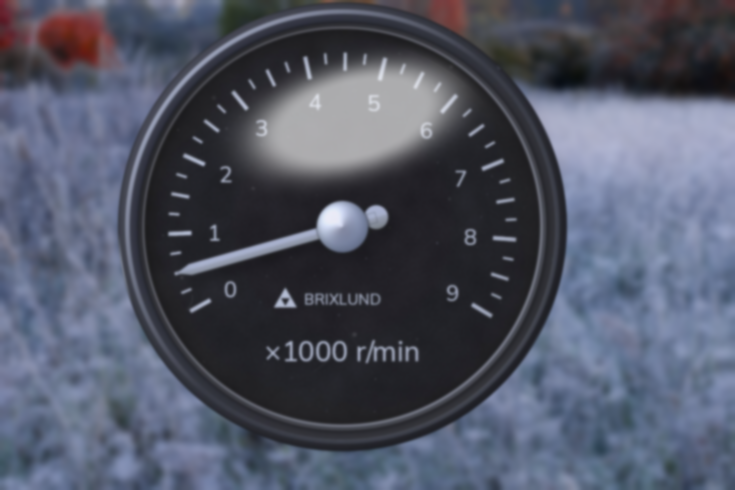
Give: 500 rpm
